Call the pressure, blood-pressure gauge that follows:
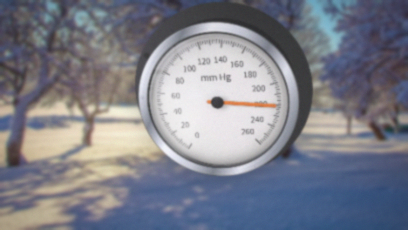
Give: 220 mmHg
